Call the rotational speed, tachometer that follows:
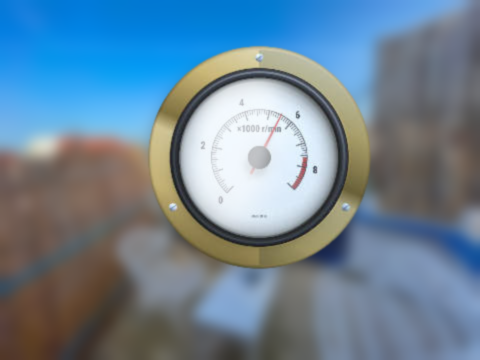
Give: 5500 rpm
